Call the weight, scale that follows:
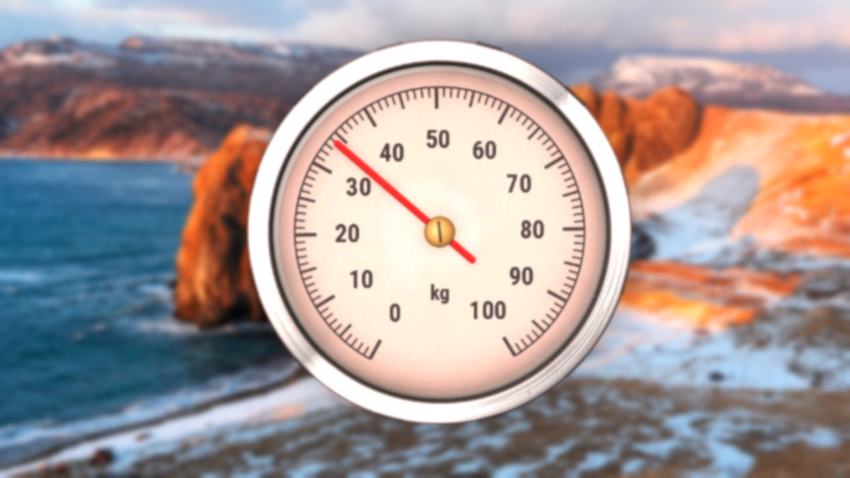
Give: 34 kg
